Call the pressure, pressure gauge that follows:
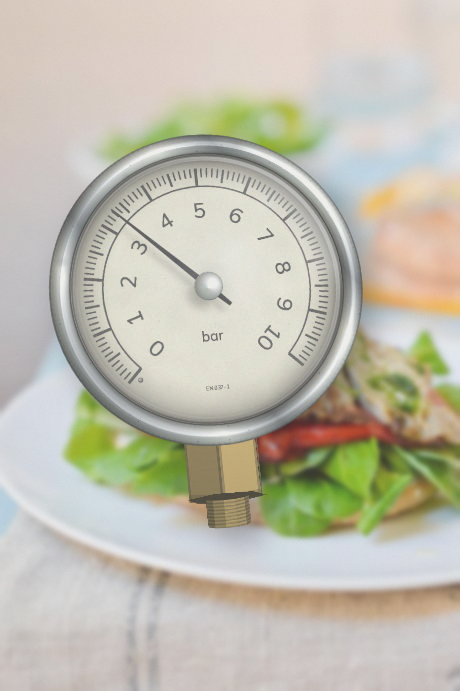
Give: 3.3 bar
